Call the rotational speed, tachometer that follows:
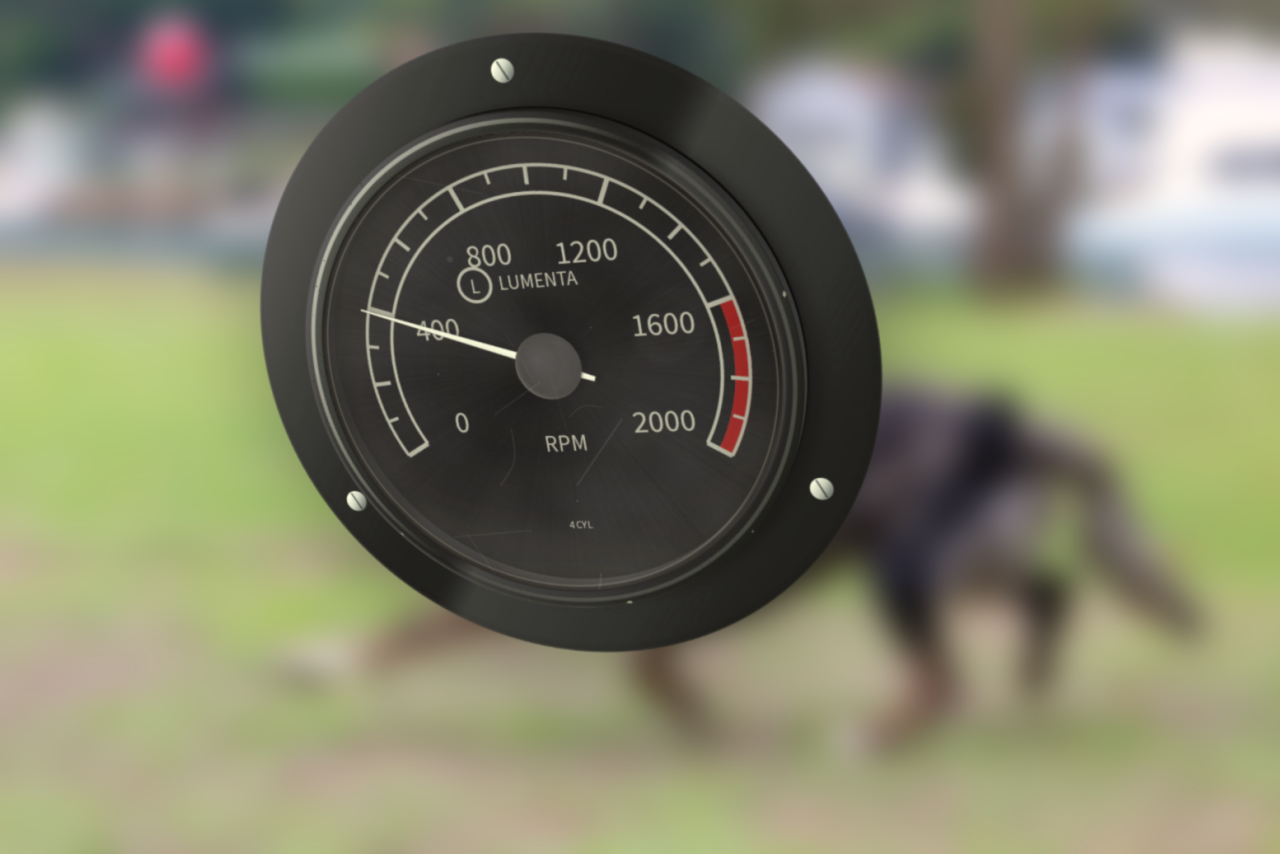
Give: 400 rpm
